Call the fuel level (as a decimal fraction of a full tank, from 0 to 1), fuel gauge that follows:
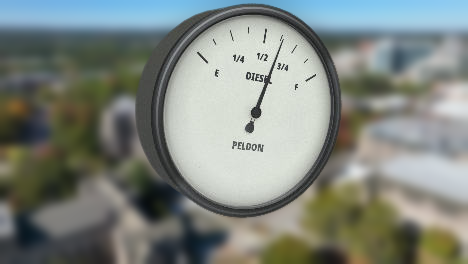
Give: 0.625
